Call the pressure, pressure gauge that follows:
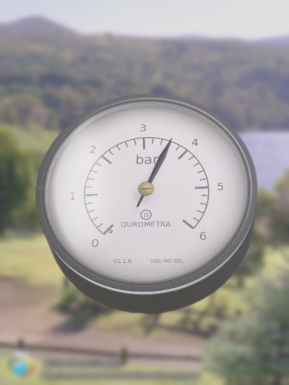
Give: 3.6 bar
